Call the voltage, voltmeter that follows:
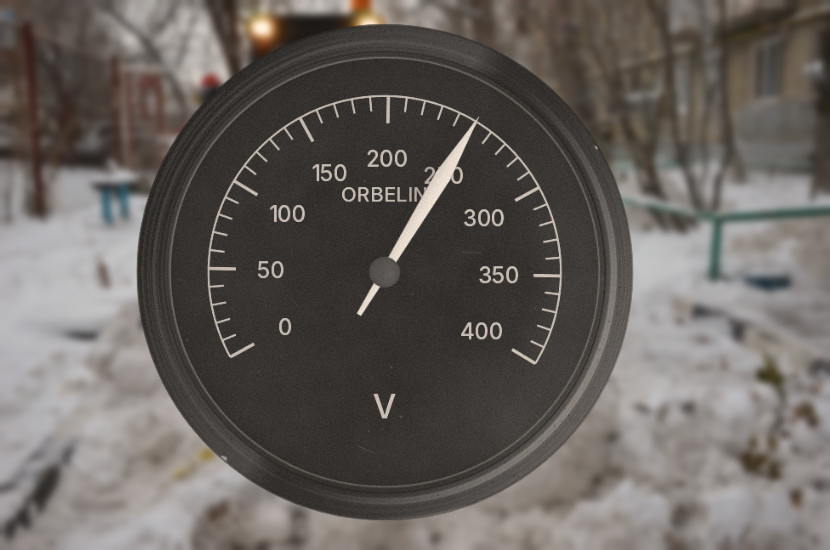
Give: 250 V
